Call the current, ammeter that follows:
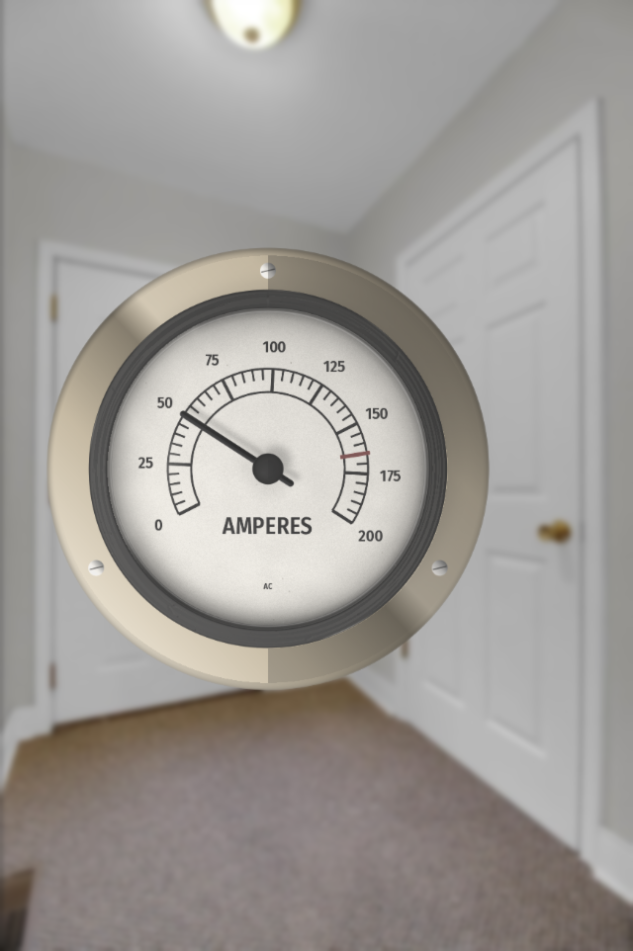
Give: 50 A
